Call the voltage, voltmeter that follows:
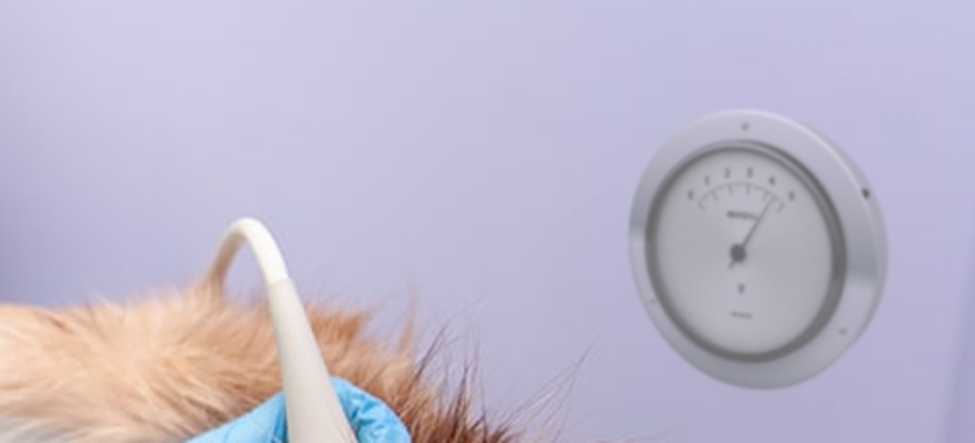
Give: 4.5 V
